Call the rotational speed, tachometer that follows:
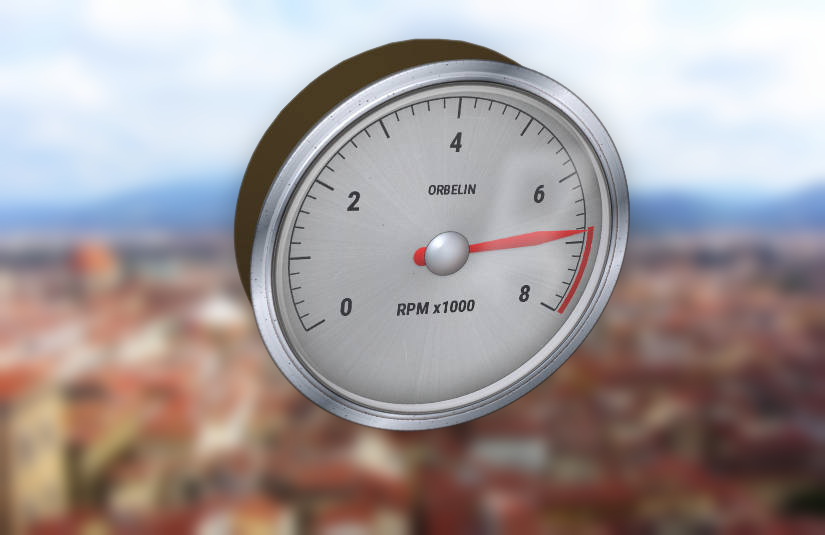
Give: 6800 rpm
